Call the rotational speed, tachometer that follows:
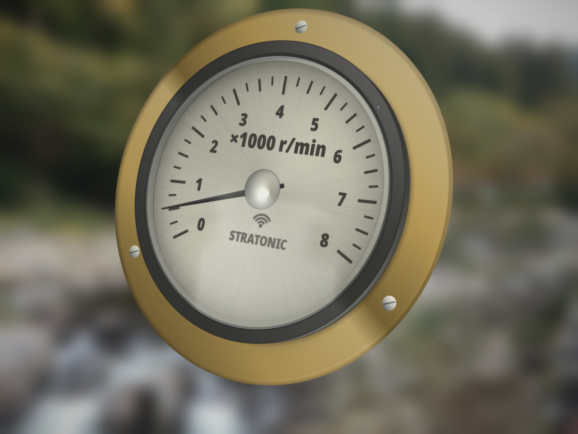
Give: 500 rpm
